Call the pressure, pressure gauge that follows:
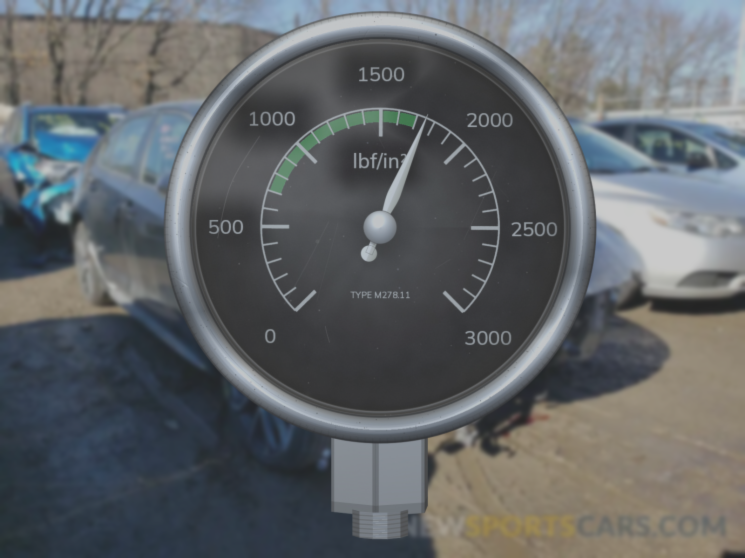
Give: 1750 psi
